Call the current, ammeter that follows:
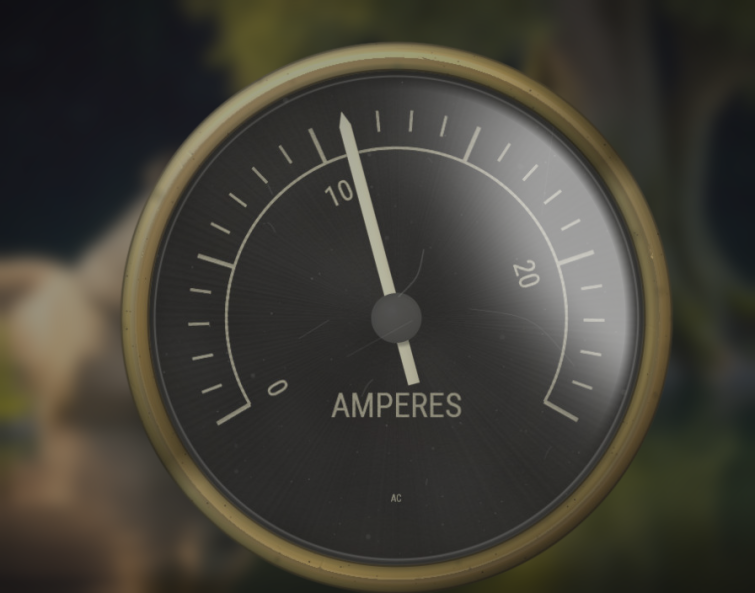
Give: 11 A
